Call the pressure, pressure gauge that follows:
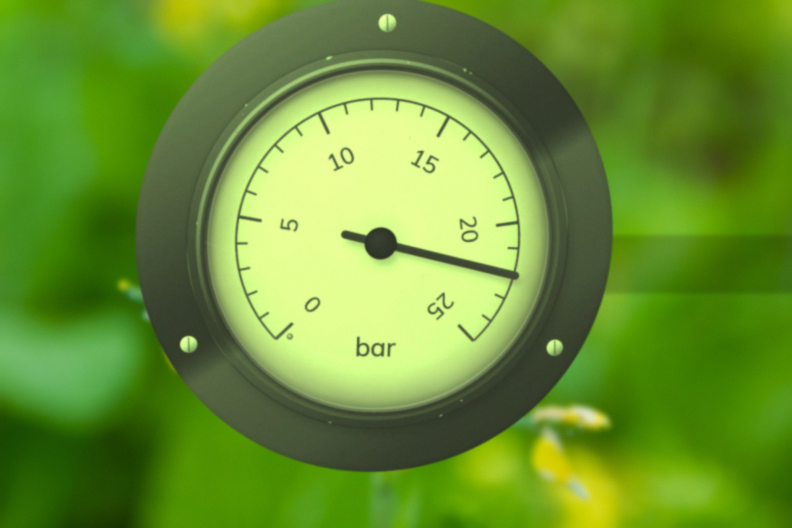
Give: 22 bar
